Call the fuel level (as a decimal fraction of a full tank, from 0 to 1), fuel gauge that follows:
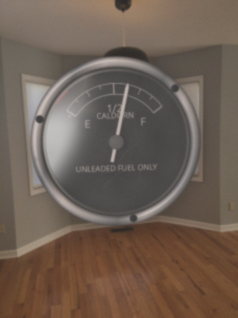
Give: 0.625
